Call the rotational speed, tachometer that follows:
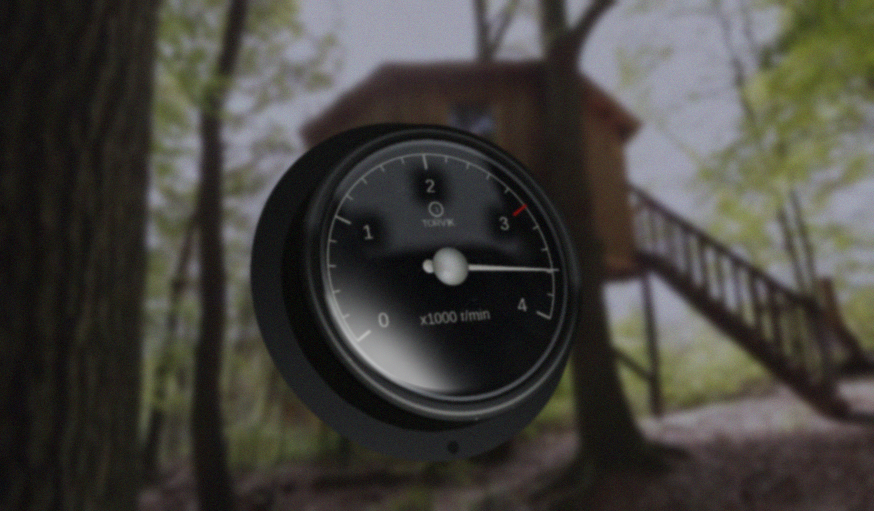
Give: 3600 rpm
